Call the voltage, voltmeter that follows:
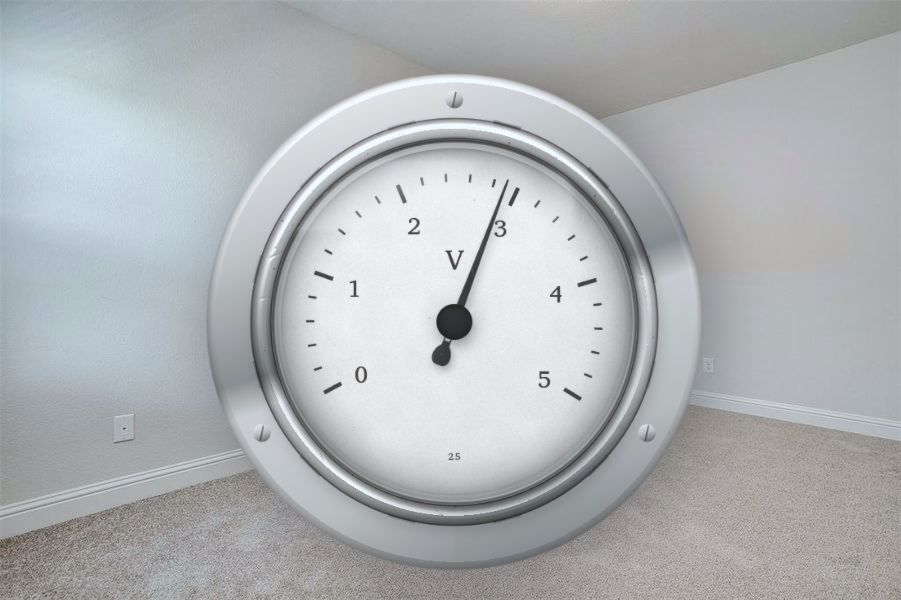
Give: 2.9 V
